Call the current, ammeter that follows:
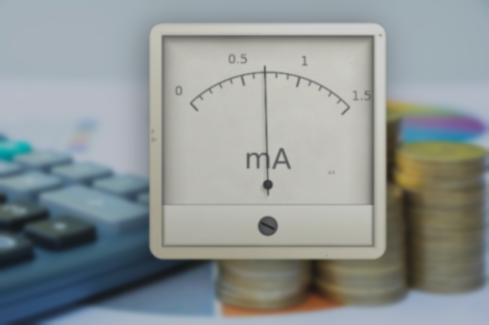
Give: 0.7 mA
